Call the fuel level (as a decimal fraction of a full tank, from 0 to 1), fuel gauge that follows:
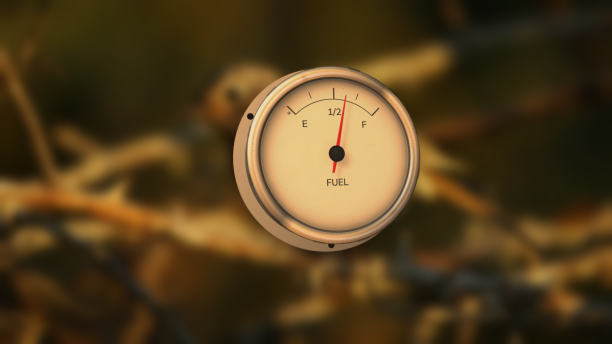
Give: 0.625
